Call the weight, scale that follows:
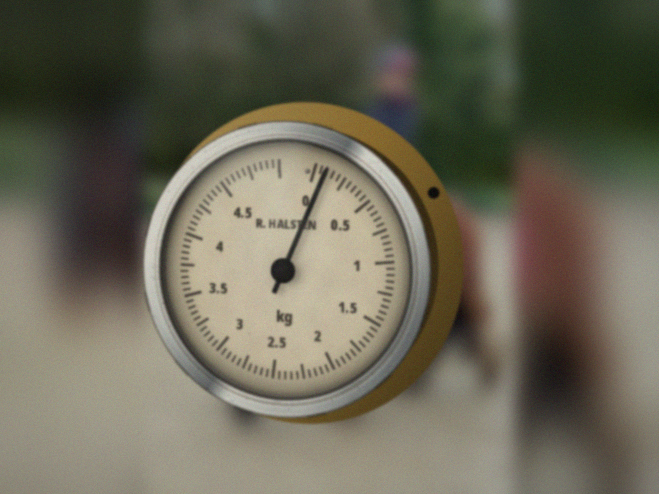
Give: 0.1 kg
